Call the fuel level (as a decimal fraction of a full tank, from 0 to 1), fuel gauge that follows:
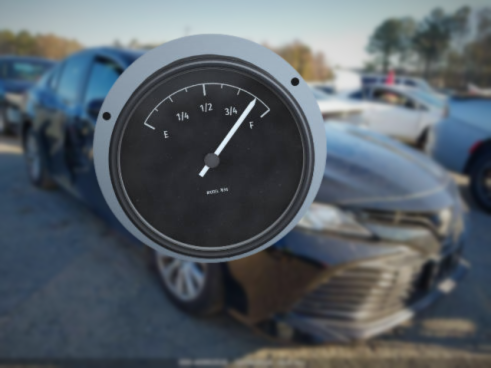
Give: 0.875
